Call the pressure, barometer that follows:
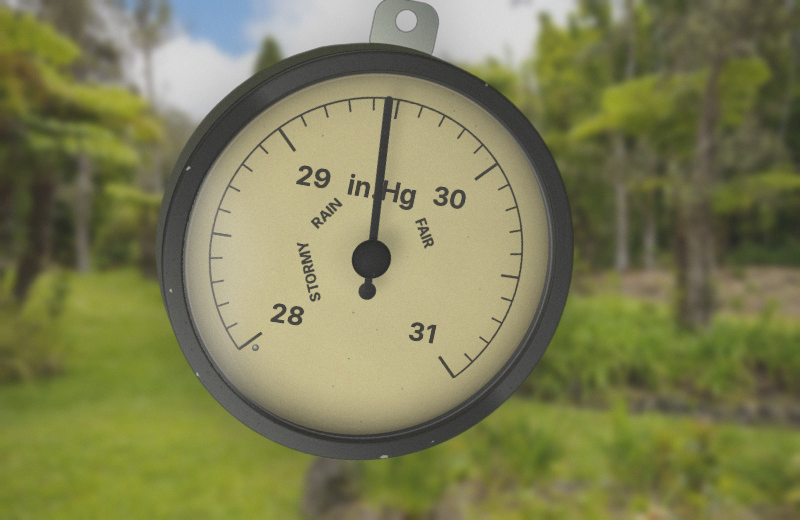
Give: 29.45 inHg
